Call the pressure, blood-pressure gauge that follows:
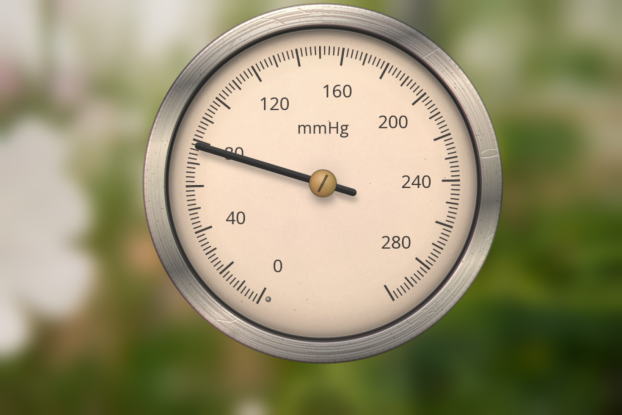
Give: 78 mmHg
